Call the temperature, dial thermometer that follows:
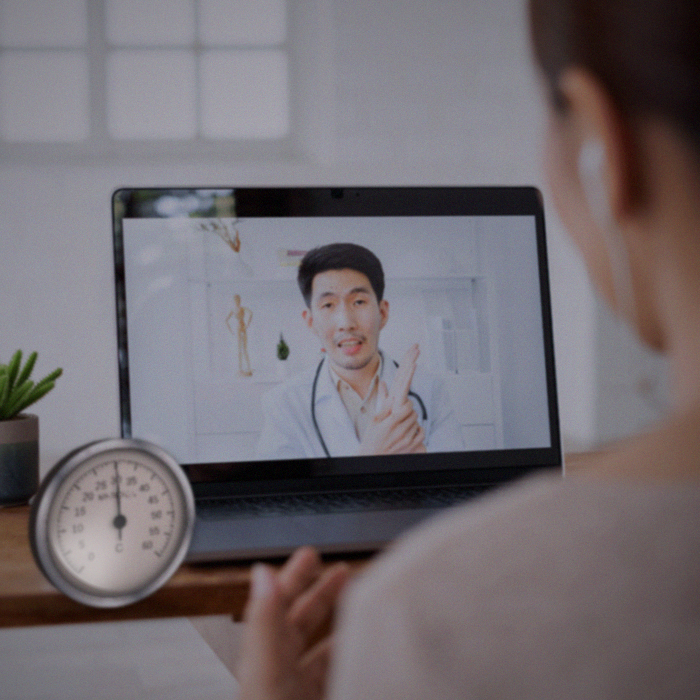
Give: 30 °C
